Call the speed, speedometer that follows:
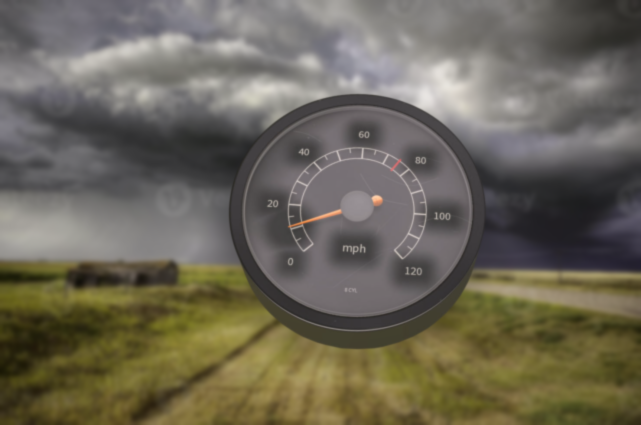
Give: 10 mph
